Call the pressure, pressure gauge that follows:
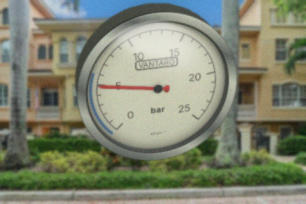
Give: 5 bar
